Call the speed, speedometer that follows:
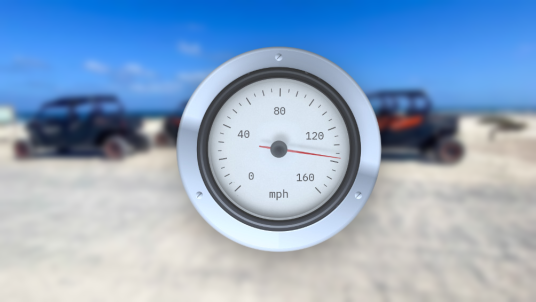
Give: 137.5 mph
